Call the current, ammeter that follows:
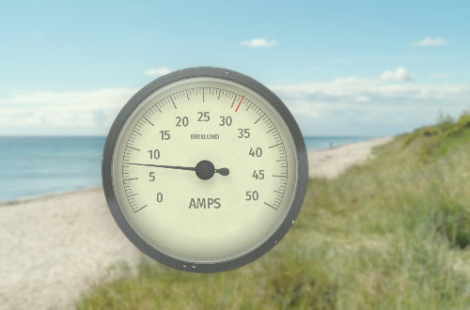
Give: 7.5 A
